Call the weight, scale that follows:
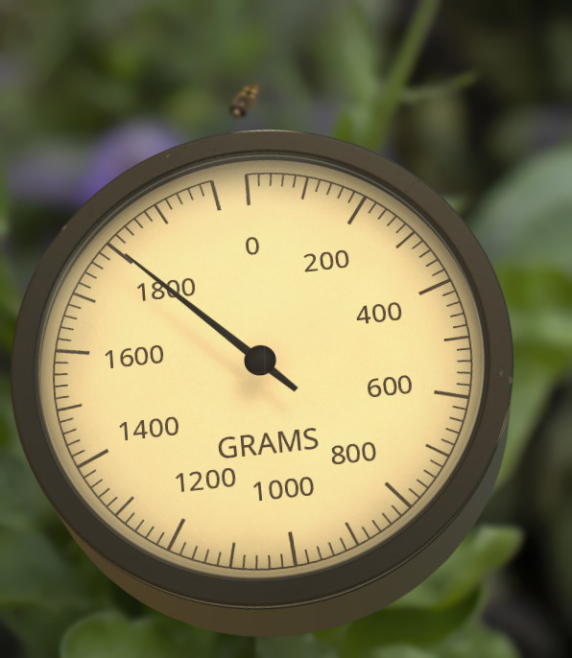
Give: 1800 g
